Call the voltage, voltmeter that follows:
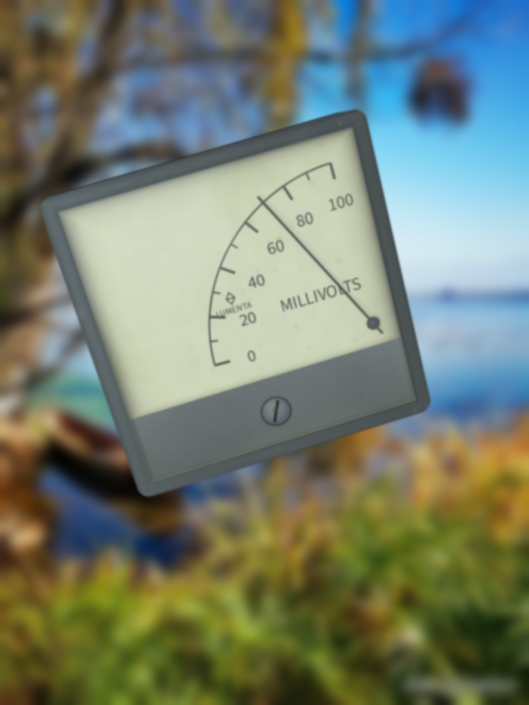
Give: 70 mV
